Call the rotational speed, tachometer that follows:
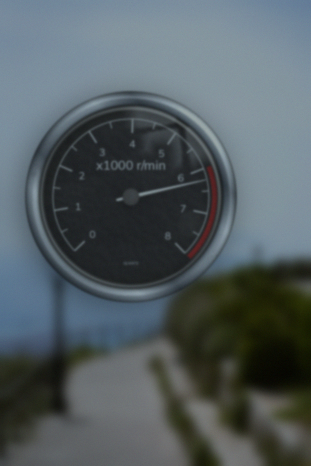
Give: 6250 rpm
